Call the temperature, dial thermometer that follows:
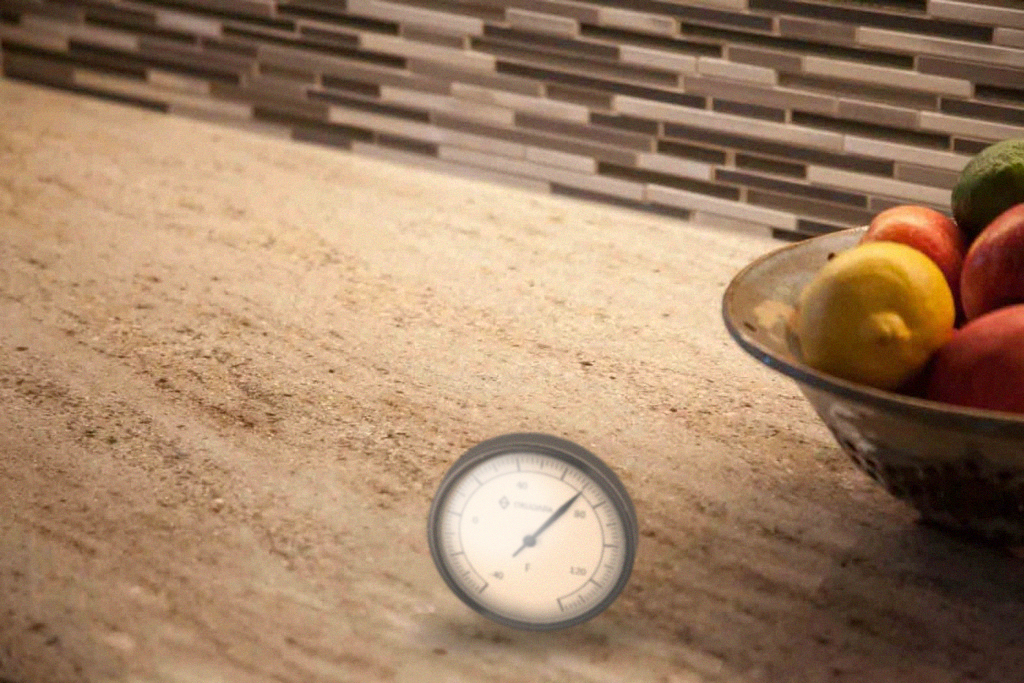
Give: 70 °F
